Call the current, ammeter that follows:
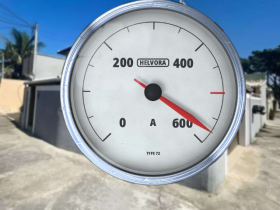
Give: 575 A
